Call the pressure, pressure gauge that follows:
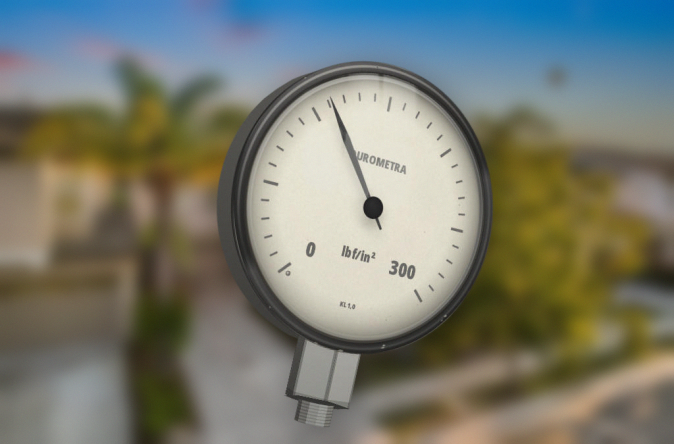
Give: 110 psi
